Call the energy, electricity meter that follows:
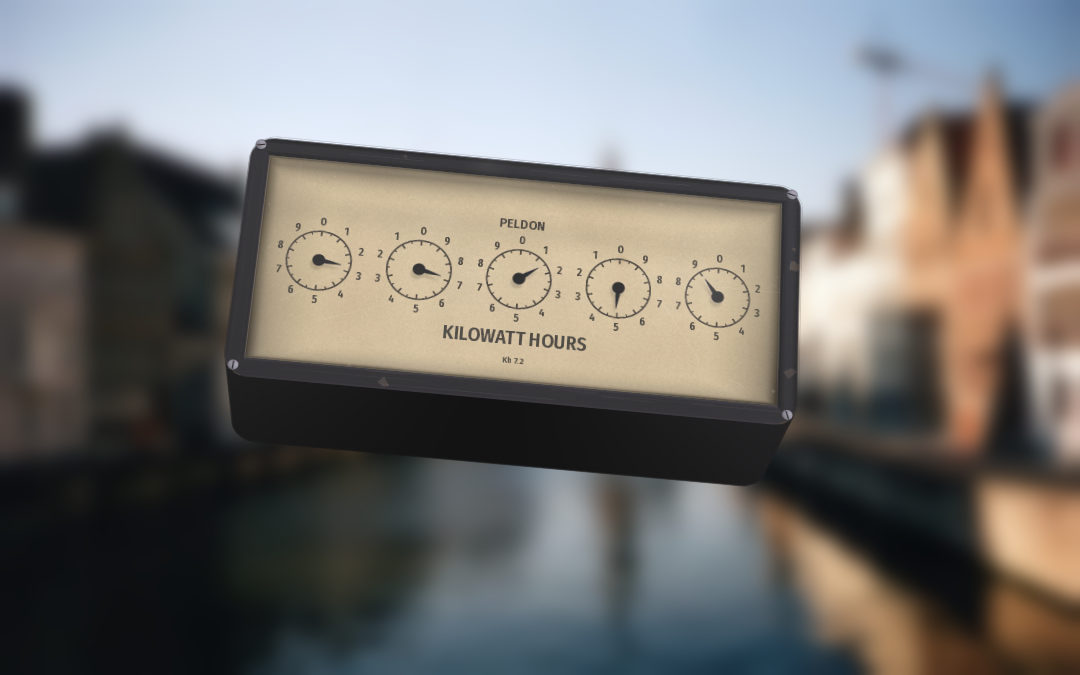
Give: 27149 kWh
